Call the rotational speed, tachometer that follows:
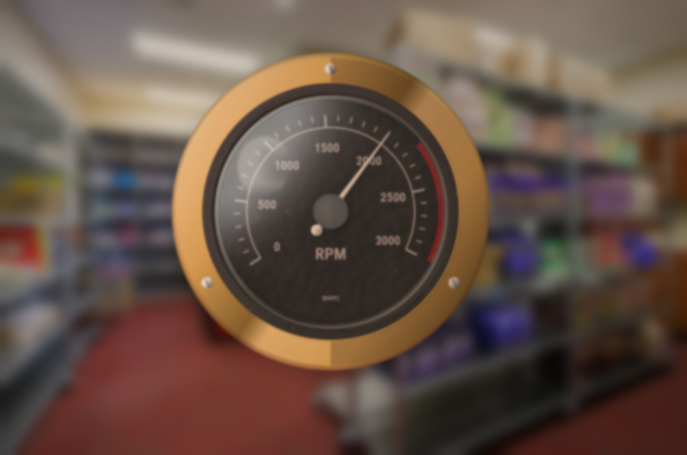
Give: 2000 rpm
